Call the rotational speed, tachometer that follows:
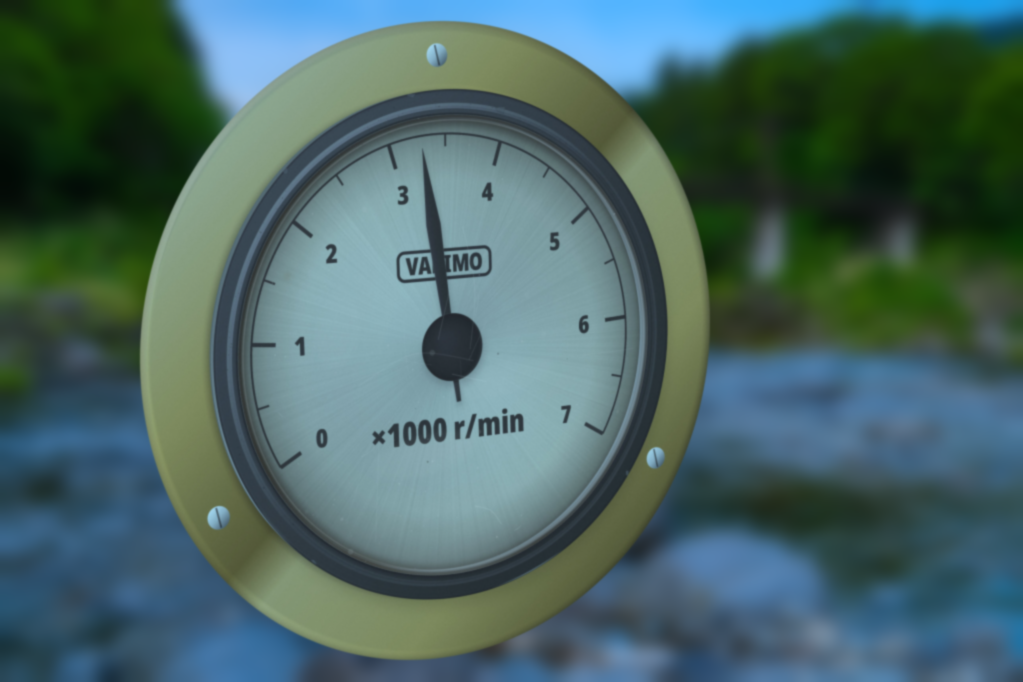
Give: 3250 rpm
